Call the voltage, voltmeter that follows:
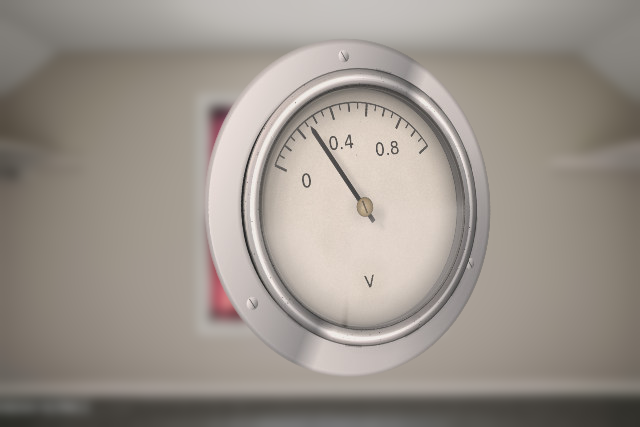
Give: 0.25 V
